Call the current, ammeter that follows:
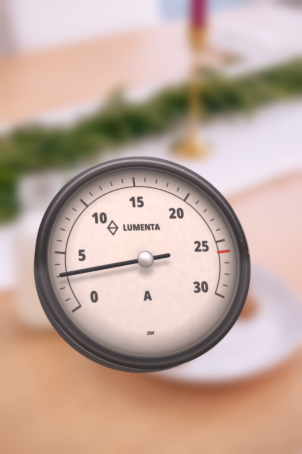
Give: 3 A
